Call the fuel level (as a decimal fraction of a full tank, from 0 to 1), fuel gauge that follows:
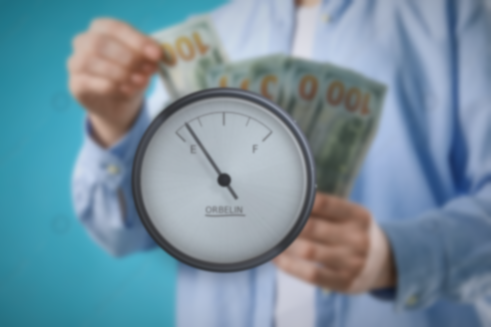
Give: 0.125
